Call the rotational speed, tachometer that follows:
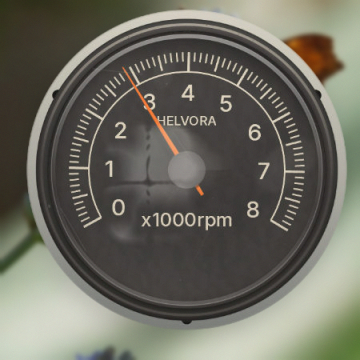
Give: 2900 rpm
